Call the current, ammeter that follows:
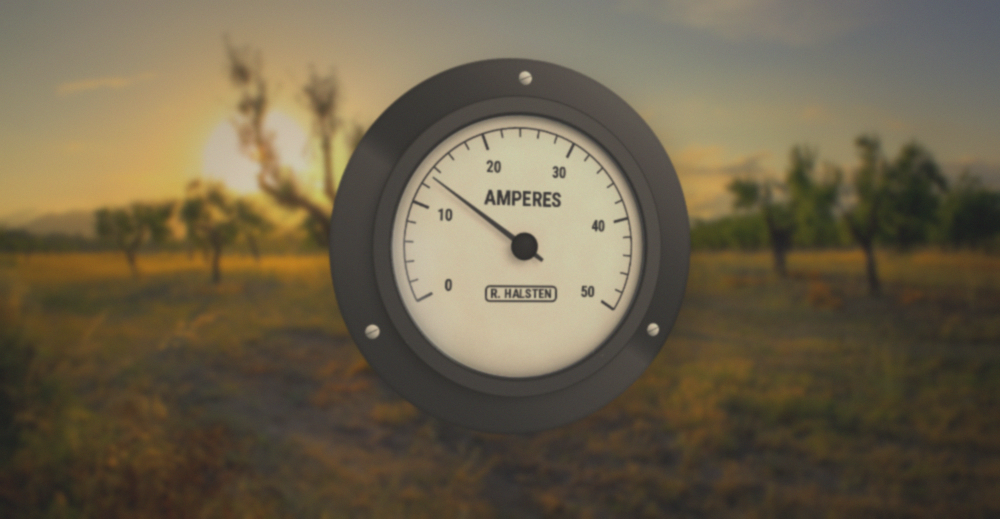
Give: 13 A
